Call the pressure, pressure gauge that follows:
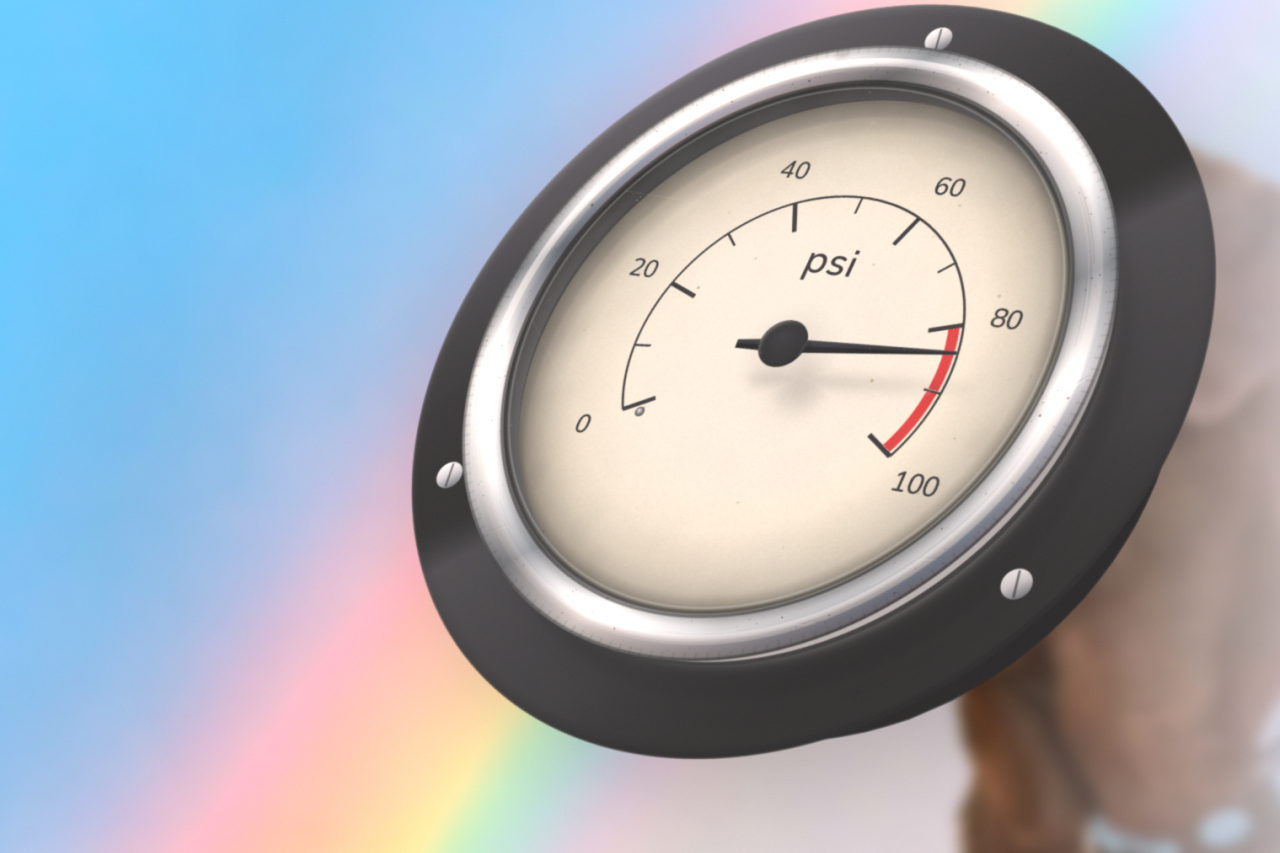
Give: 85 psi
